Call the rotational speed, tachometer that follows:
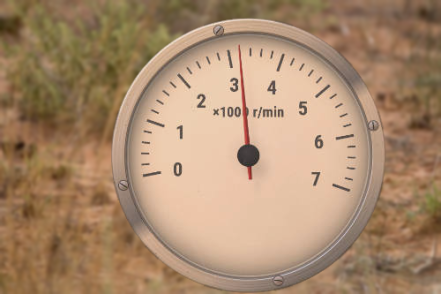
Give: 3200 rpm
